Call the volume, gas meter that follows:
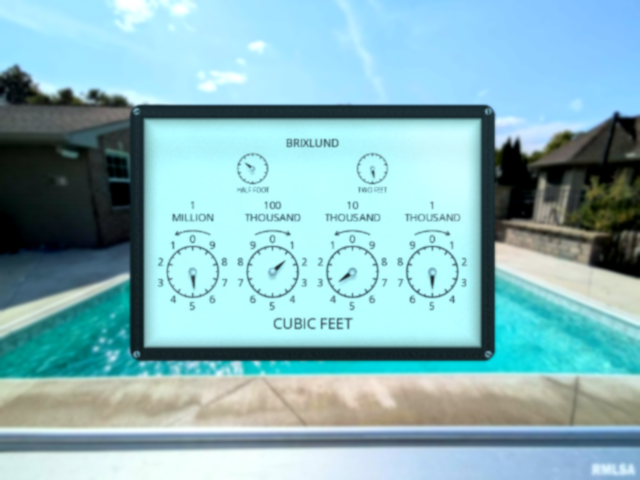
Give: 513500 ft³
